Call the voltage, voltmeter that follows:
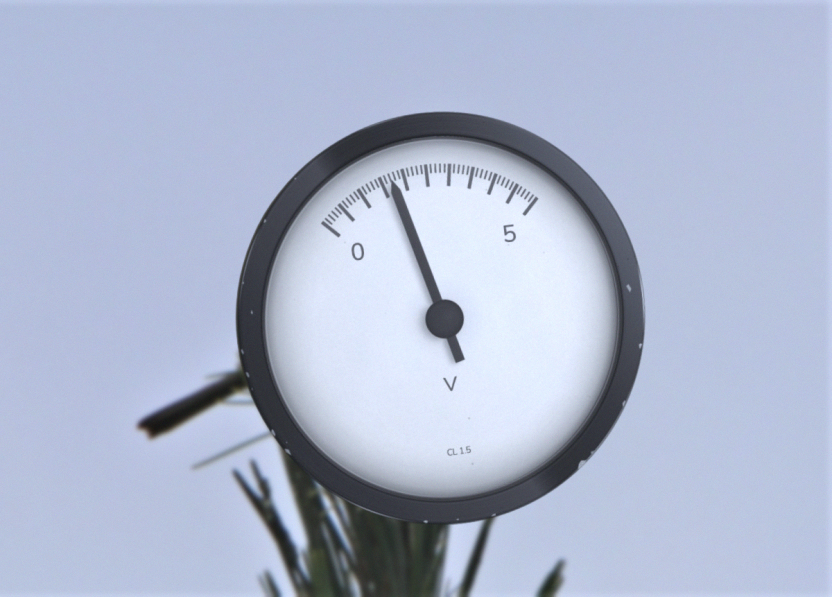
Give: 1.7 V
